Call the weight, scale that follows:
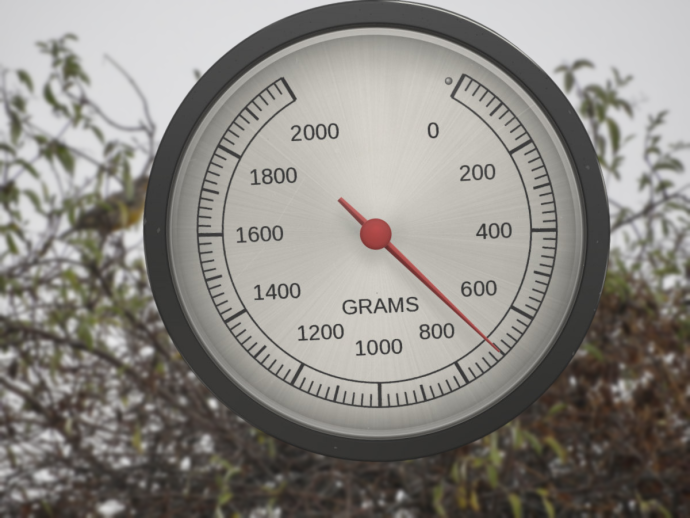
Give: 700 g
